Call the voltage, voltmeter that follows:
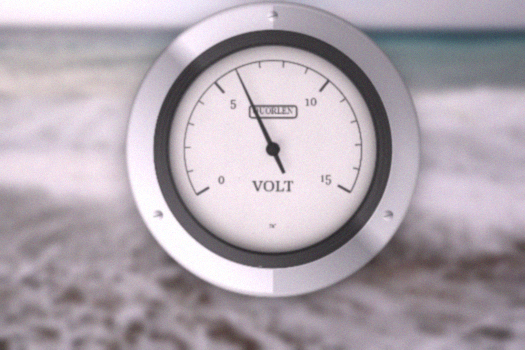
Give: 6 V
